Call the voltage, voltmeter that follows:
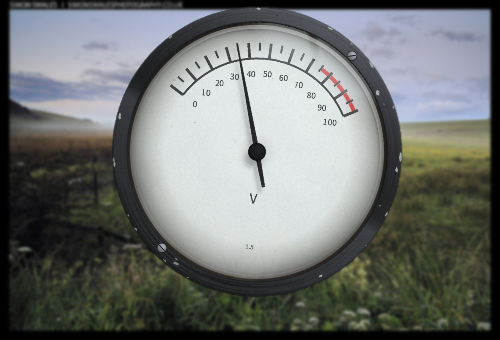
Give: 35 V
